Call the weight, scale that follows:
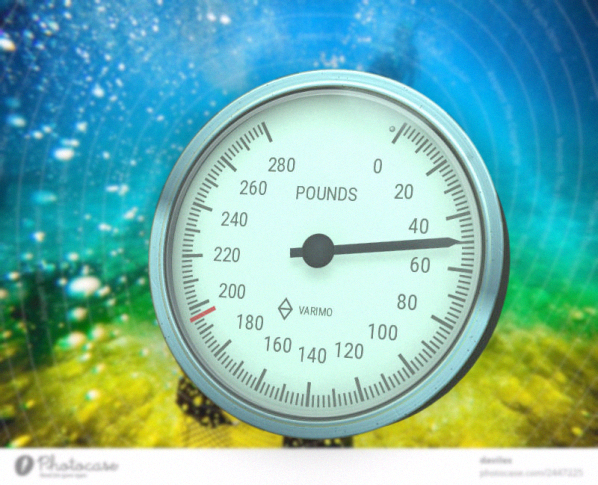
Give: 50 lb
